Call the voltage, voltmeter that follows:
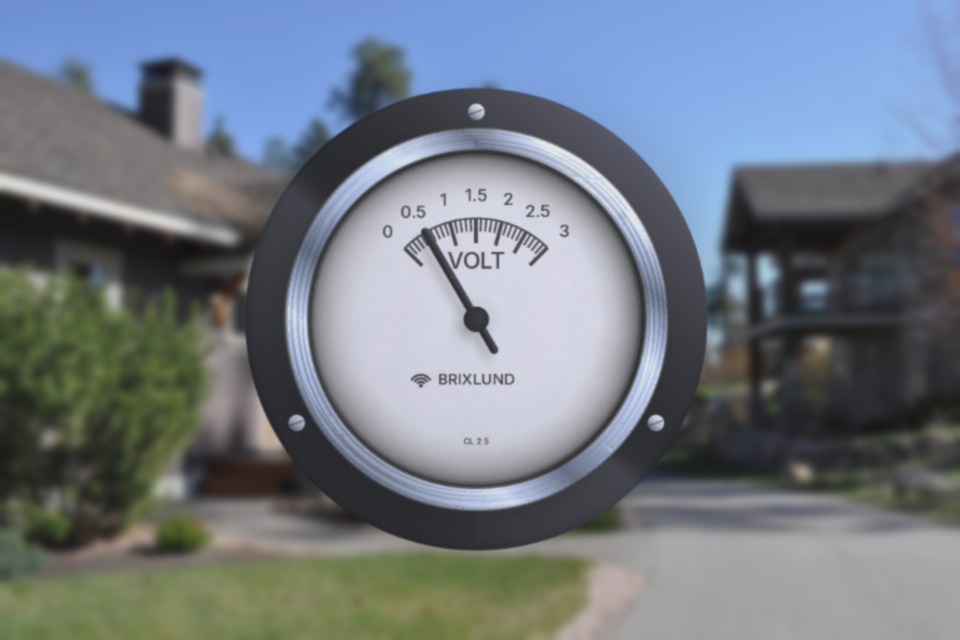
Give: 0.5 V
